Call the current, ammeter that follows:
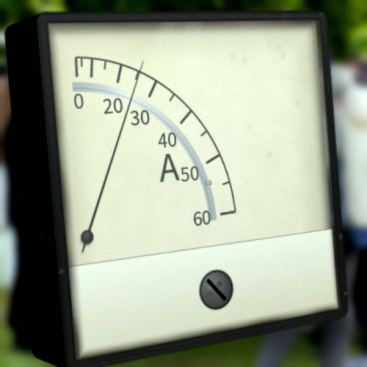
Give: 25 A
